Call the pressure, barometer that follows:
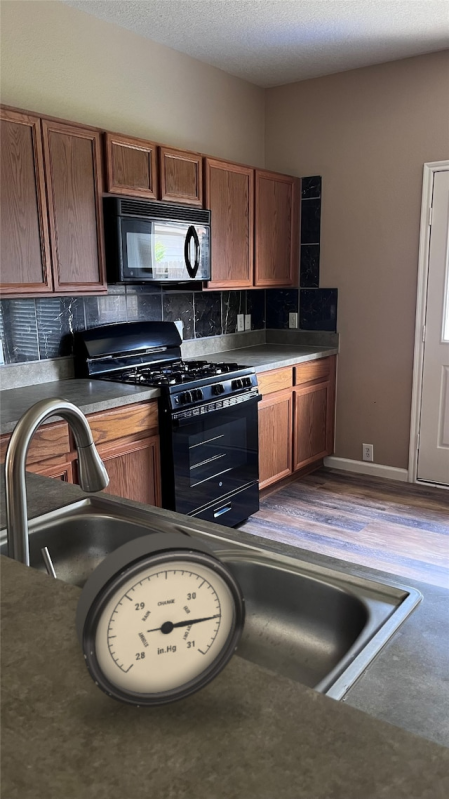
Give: 30.5 inHg
